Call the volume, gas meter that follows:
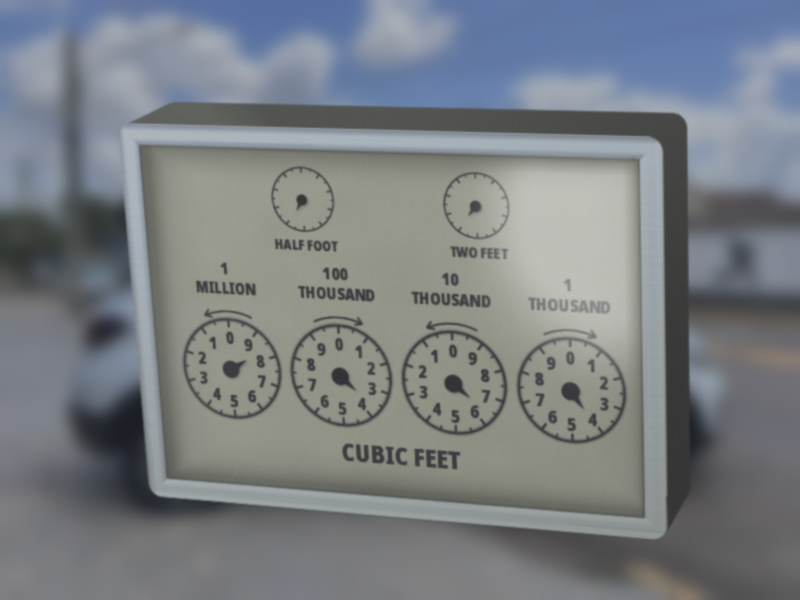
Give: 836400 ft³
